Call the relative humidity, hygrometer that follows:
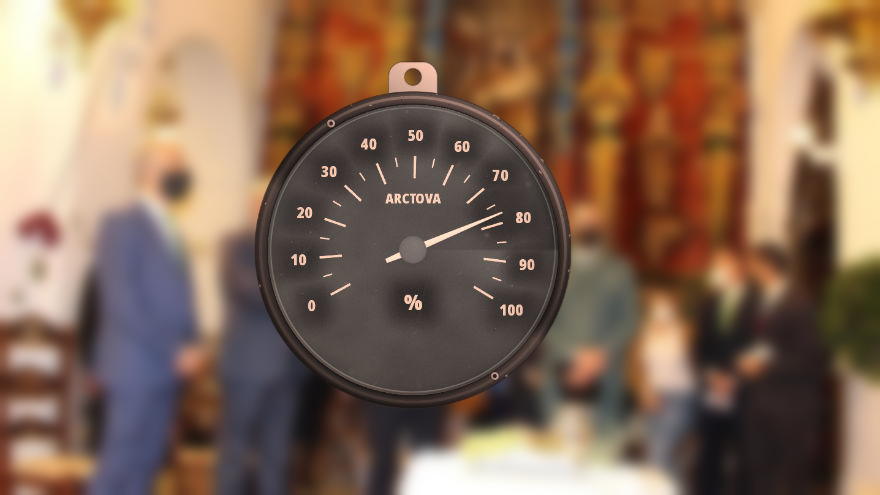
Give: 77.5 %
